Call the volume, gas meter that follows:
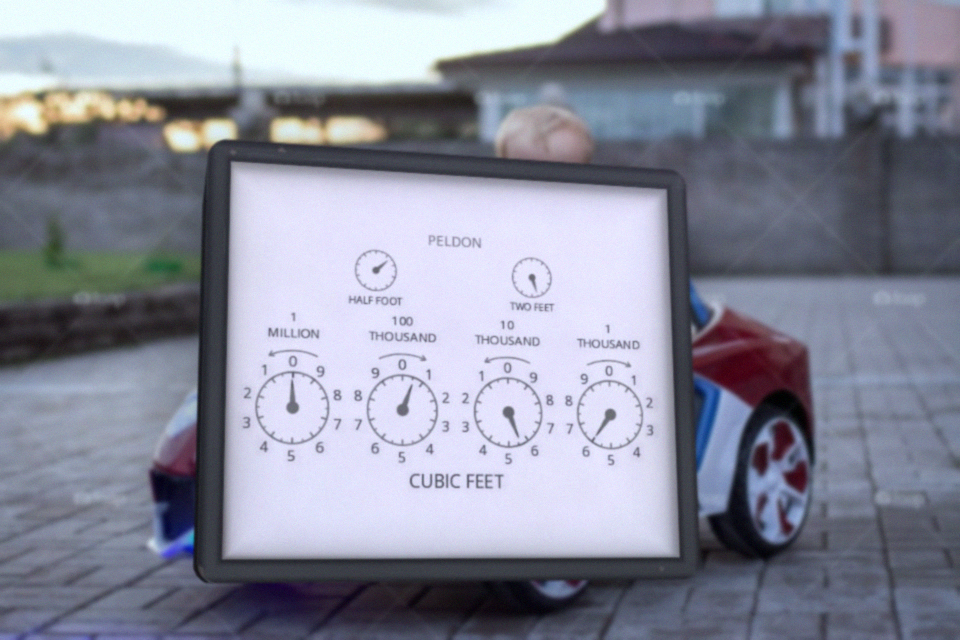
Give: 5600 ft³
